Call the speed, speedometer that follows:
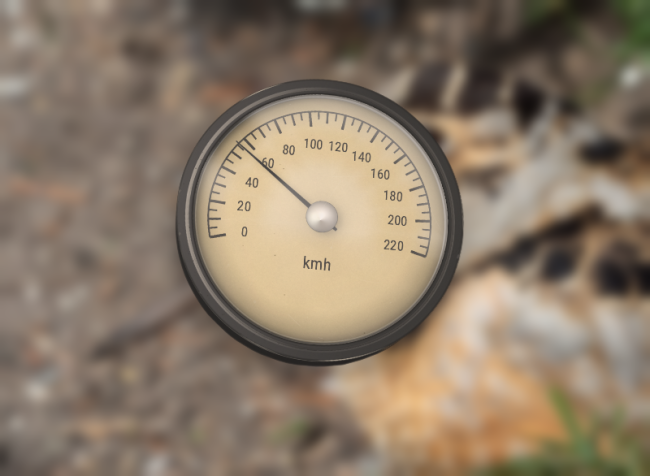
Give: 55 km/h
